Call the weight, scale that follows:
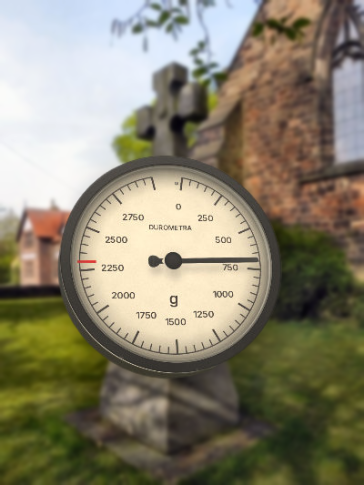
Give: 700 g
